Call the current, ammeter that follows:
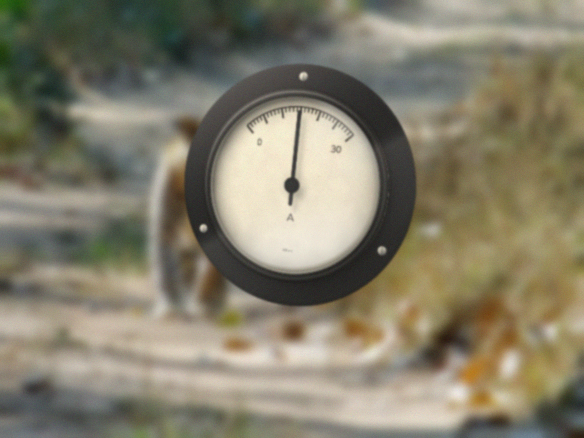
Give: 15 A
